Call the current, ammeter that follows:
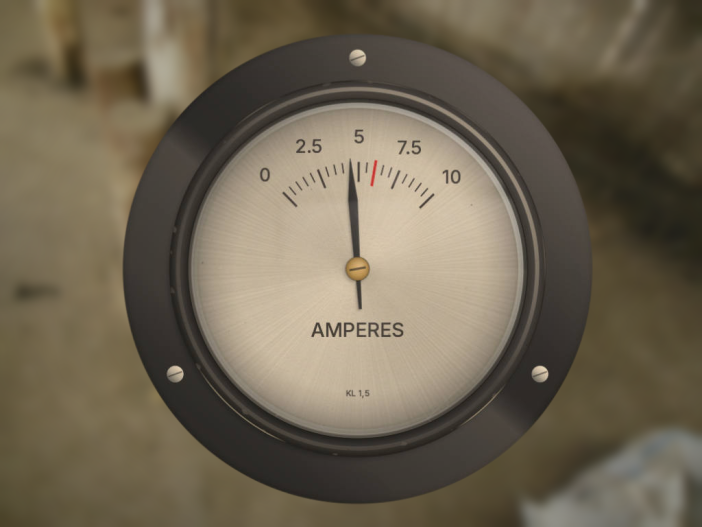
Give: 4.5 A
